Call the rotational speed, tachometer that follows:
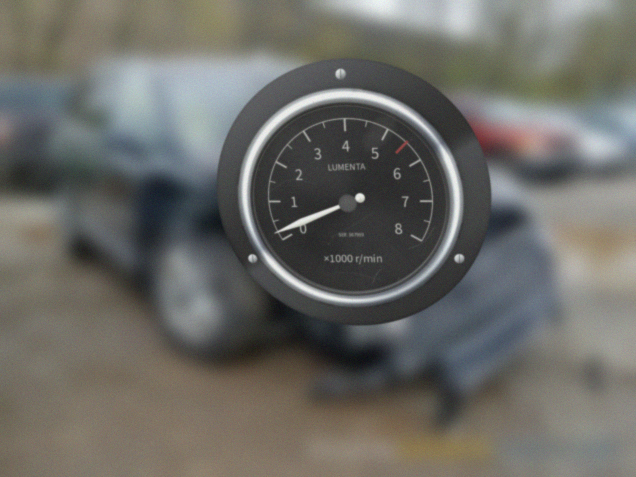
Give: 250 rpm
